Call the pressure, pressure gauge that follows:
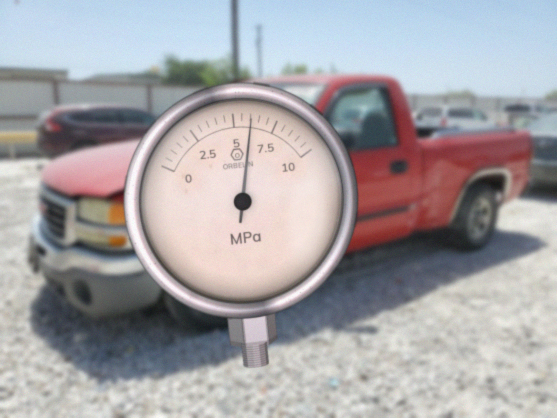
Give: 6 MPa
